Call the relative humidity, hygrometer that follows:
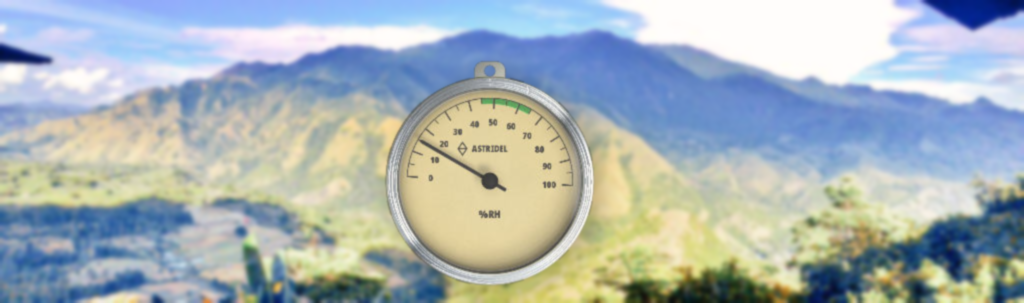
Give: 15 %
